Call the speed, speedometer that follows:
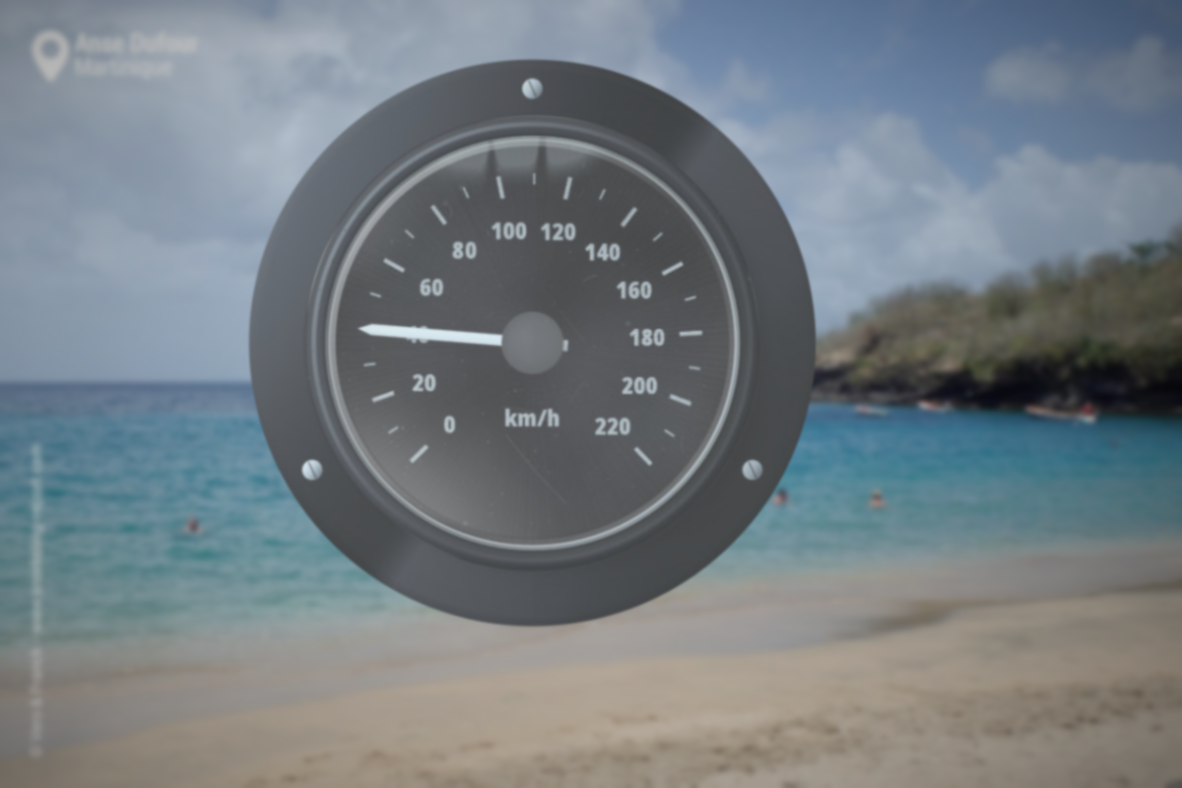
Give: 40 km/h
